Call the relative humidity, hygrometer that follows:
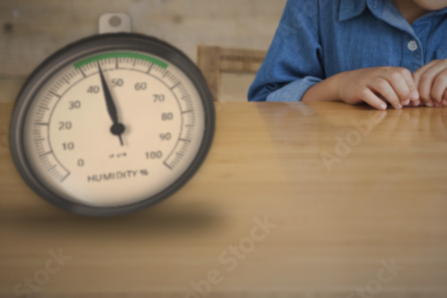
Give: 45 %
